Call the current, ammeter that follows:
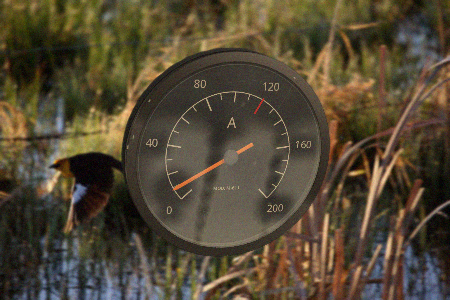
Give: 10 A
